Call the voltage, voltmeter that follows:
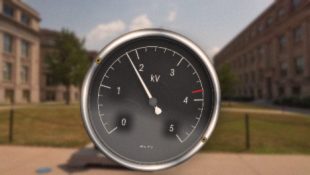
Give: 1.8 kV
